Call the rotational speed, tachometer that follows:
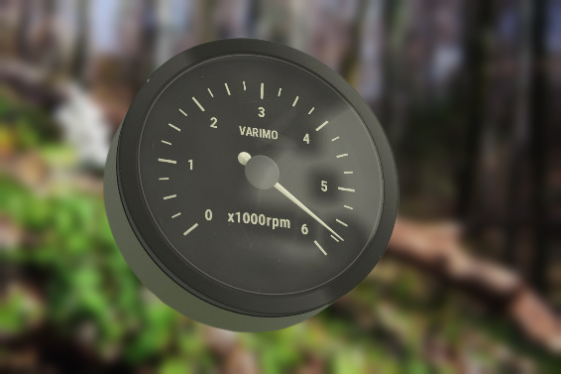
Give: 5750 rpm
